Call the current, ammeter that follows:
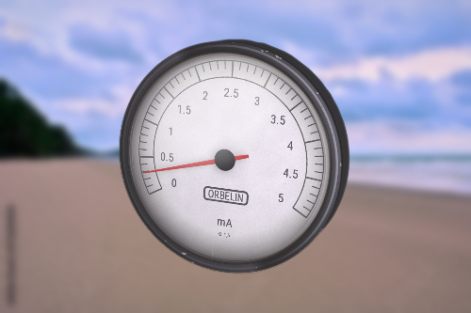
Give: 0.3 mA
